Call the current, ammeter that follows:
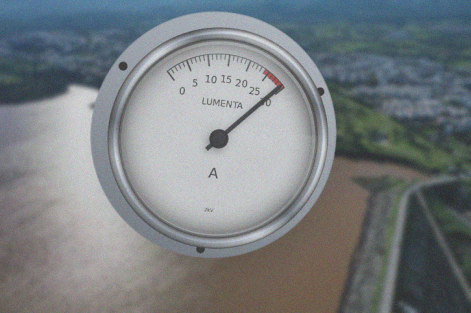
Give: 29 A
